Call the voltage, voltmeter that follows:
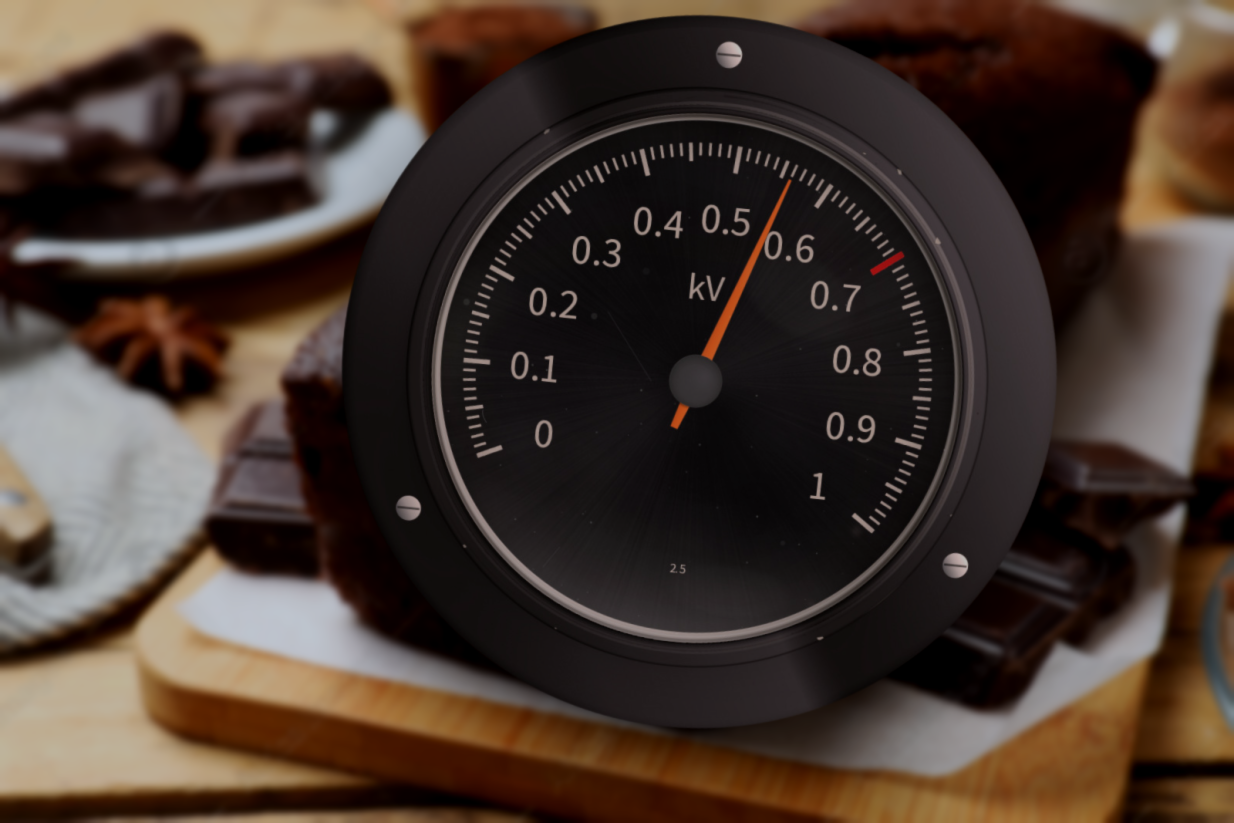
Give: 0.56 kV
